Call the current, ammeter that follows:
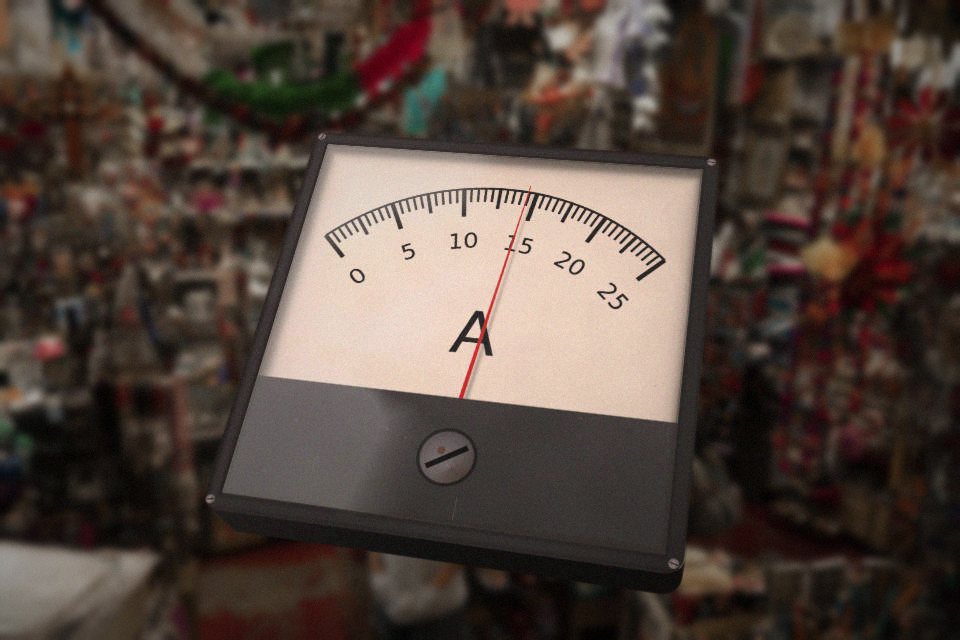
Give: 14.5 A
